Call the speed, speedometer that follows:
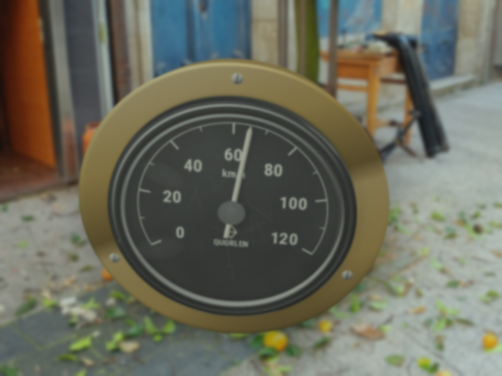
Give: 65 km/h
